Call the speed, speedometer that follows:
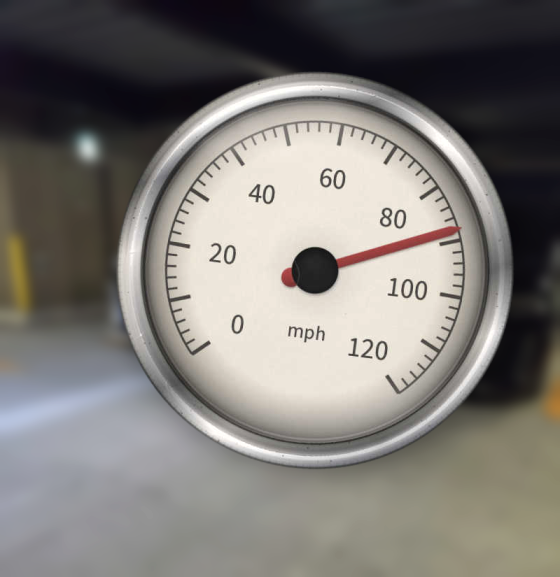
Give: 88 mph
